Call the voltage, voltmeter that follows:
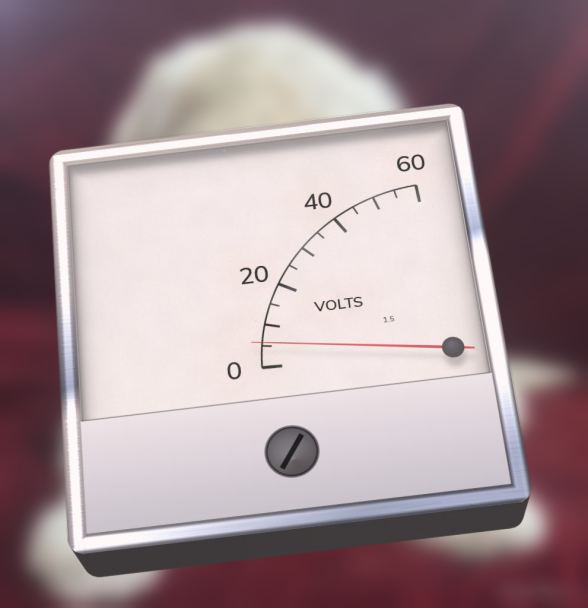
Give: 5 V
